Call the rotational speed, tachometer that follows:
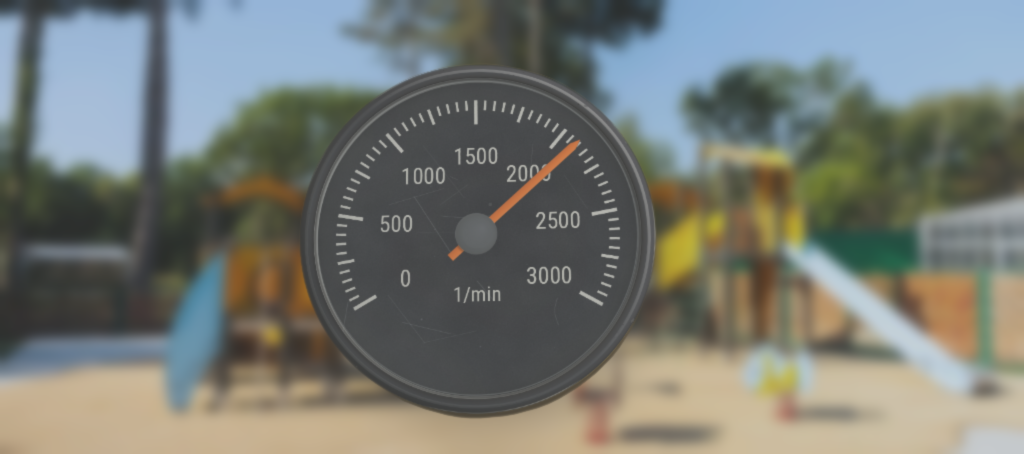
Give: 2100 rpm
